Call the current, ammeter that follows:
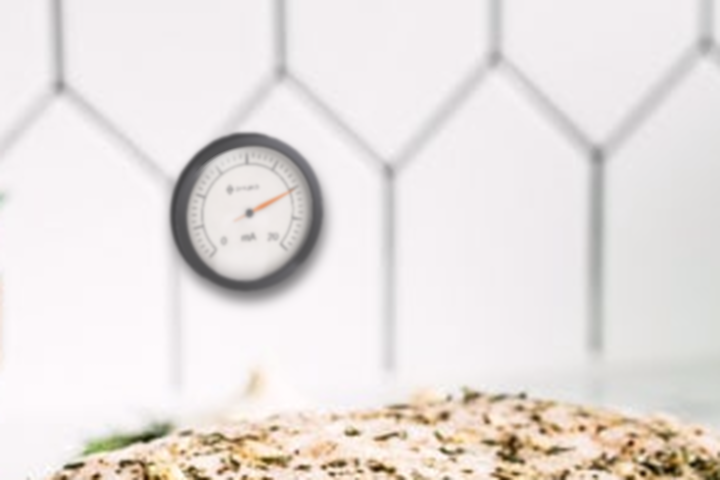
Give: 15 mA
